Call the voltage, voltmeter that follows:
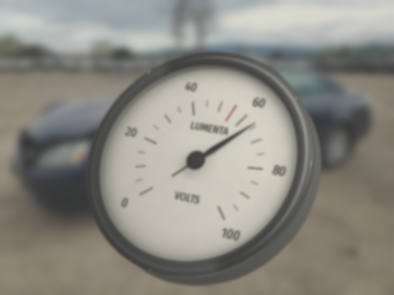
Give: 65 V
